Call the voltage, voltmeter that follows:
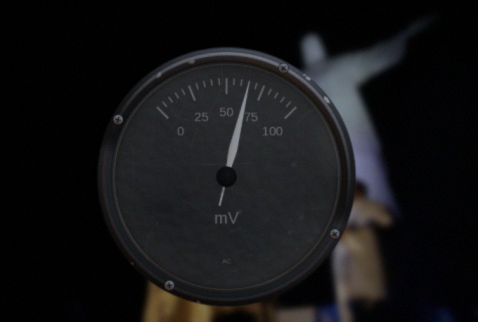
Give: 65 mV
